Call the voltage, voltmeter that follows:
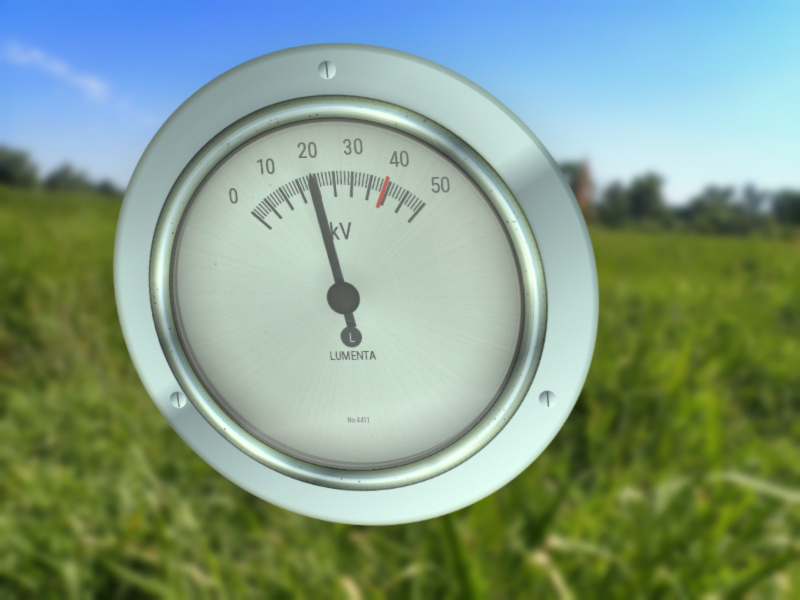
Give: 20 kV
